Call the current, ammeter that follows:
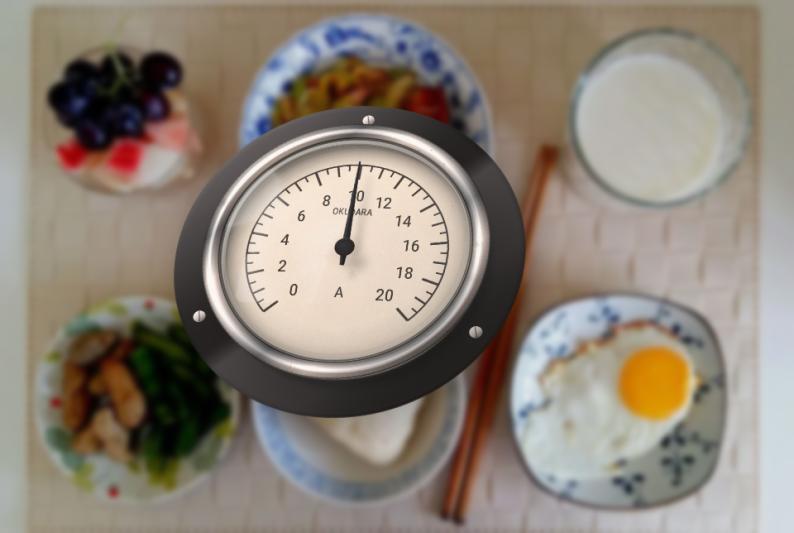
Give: 10 A
